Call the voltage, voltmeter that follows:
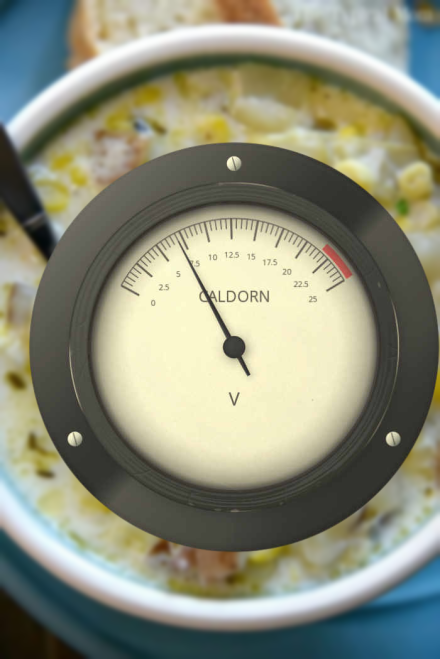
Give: 7 V
